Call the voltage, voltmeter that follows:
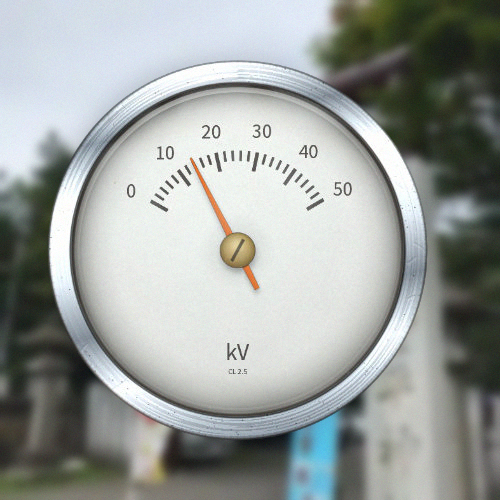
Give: 14 kV
